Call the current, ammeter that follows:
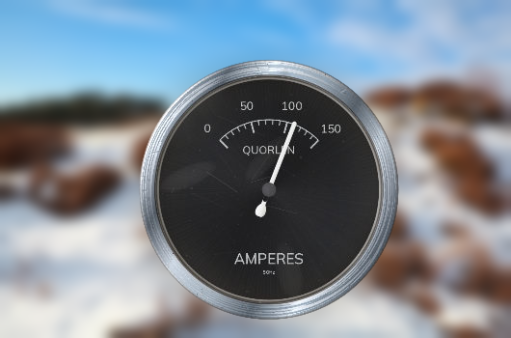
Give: 110 A
